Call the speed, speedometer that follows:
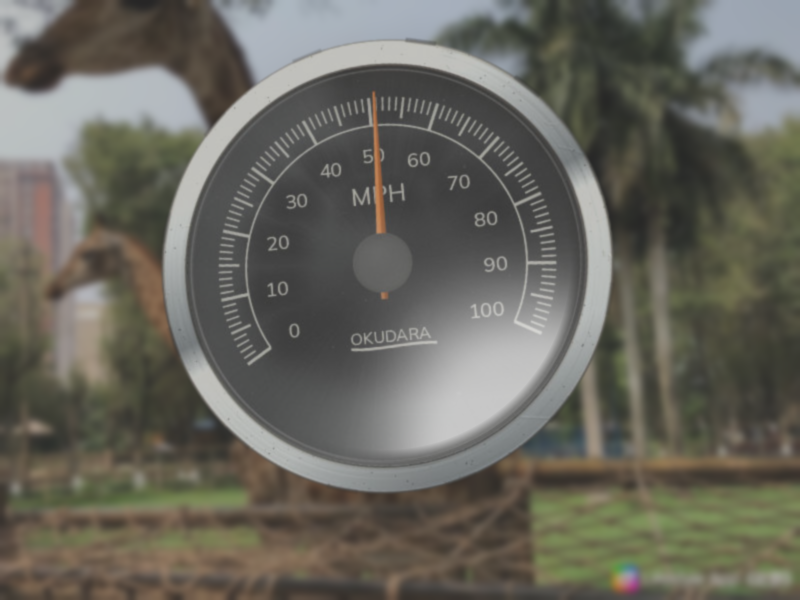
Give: 51 mph
